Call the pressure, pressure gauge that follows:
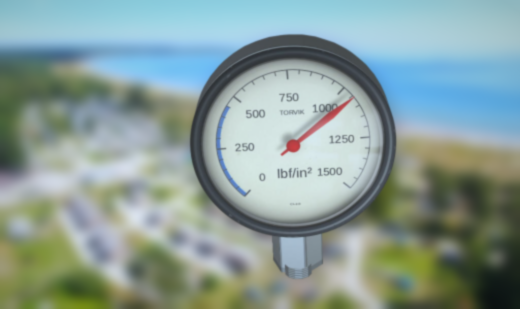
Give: 1050 psi
